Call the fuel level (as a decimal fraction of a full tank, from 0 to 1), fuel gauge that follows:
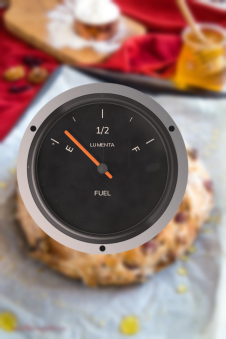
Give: 0.125
